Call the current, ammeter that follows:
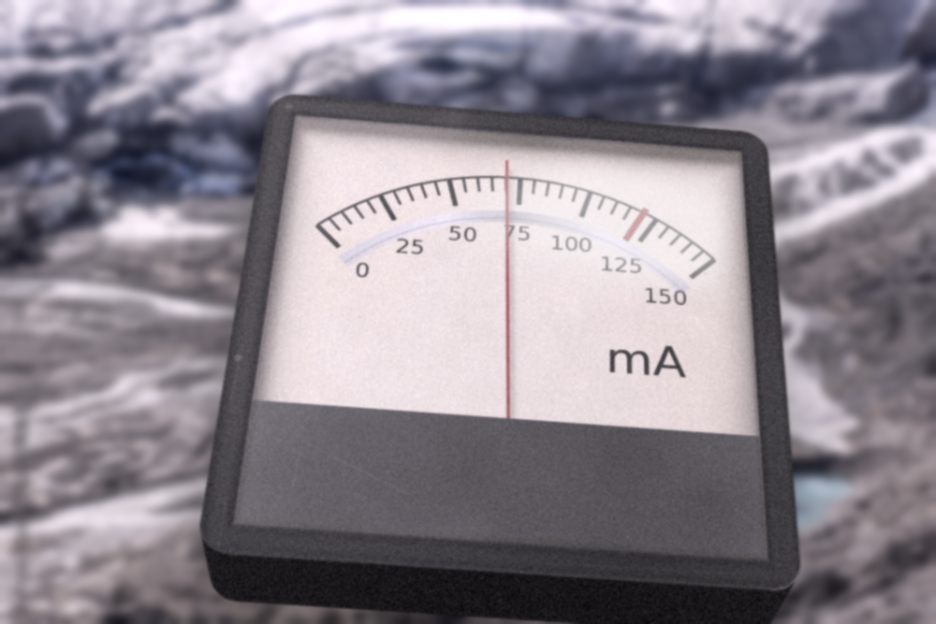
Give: 70 mA
